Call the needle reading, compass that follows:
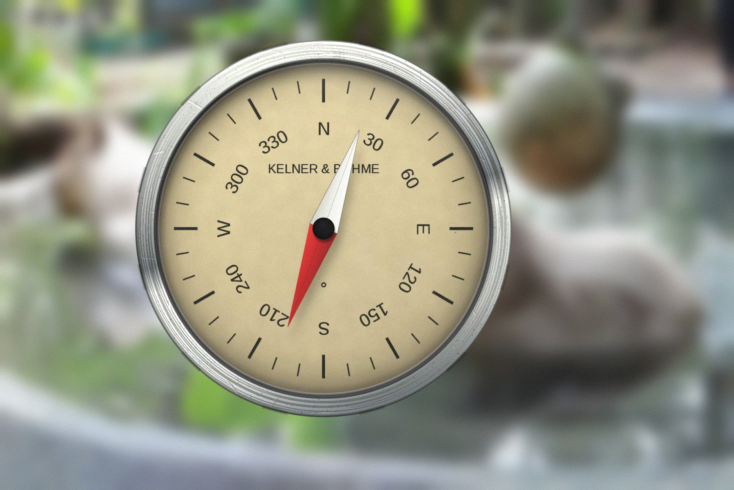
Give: 200 °
